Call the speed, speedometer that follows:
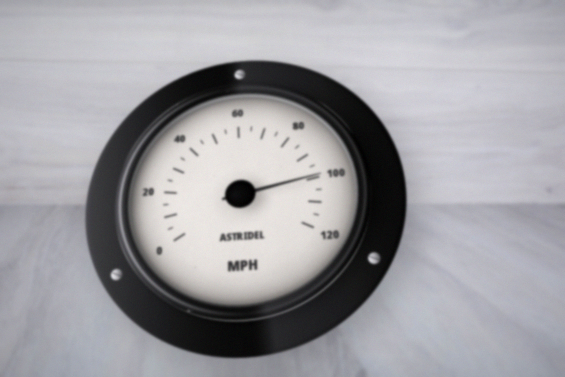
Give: 100 mph
